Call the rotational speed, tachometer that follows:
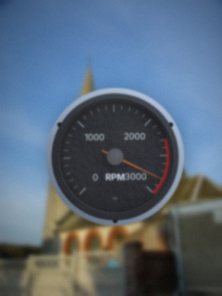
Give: 2800 rpm
